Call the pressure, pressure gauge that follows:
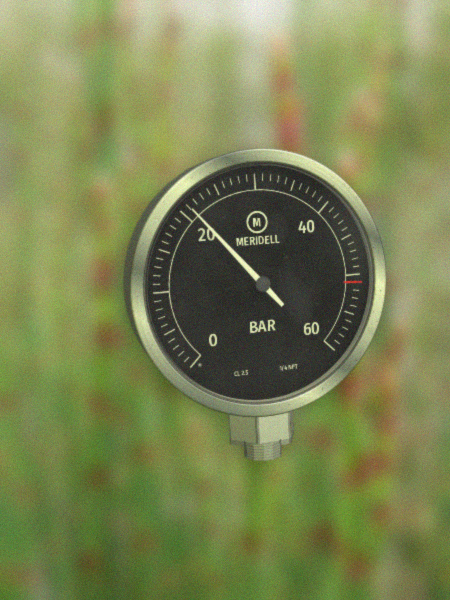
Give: 21 bar
